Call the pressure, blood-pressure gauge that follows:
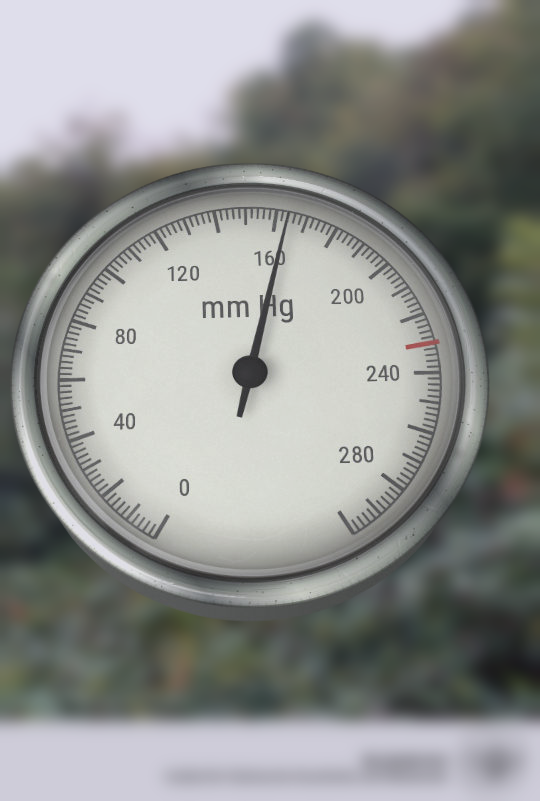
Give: 164 mmHg
